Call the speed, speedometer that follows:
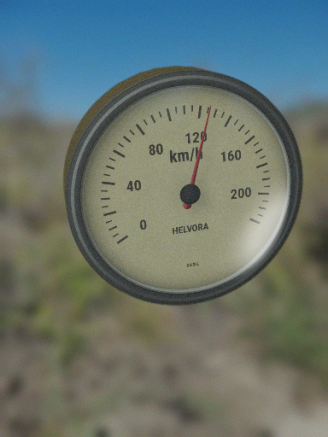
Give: 125 km/h
